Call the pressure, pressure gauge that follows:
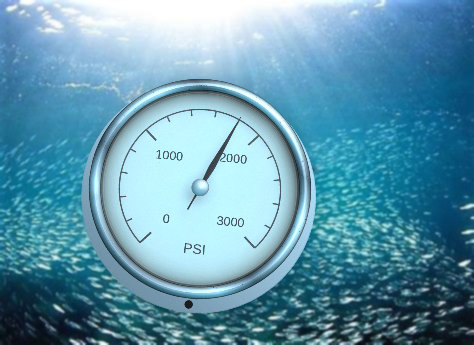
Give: 1800 psi
